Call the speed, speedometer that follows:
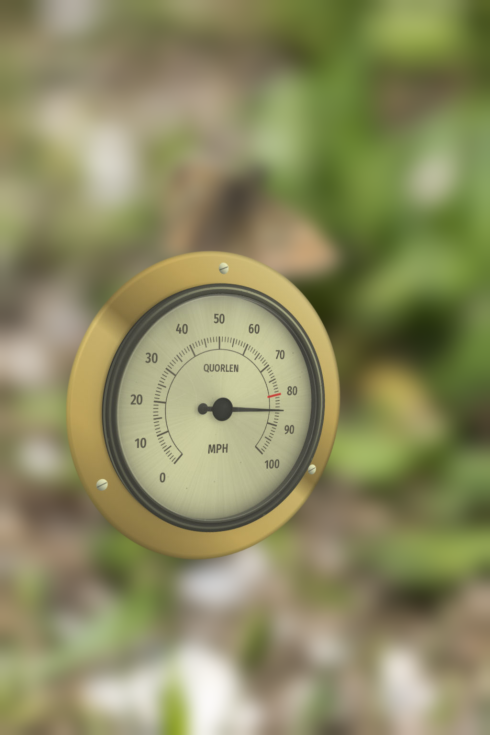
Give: 85 mph
